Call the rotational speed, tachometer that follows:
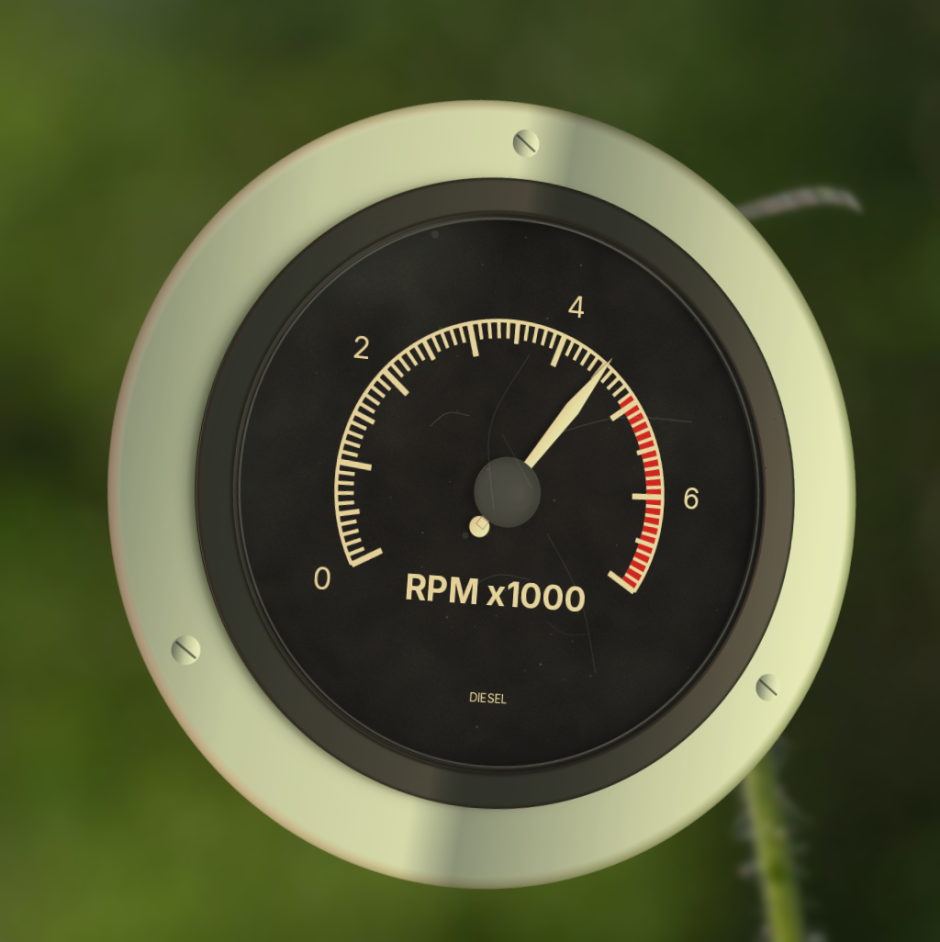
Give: 4500 rpm
